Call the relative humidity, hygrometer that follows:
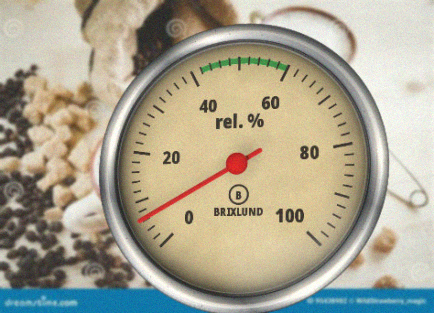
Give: 6 %
